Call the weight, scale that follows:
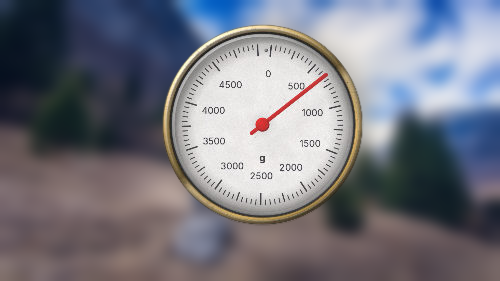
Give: 650 g
